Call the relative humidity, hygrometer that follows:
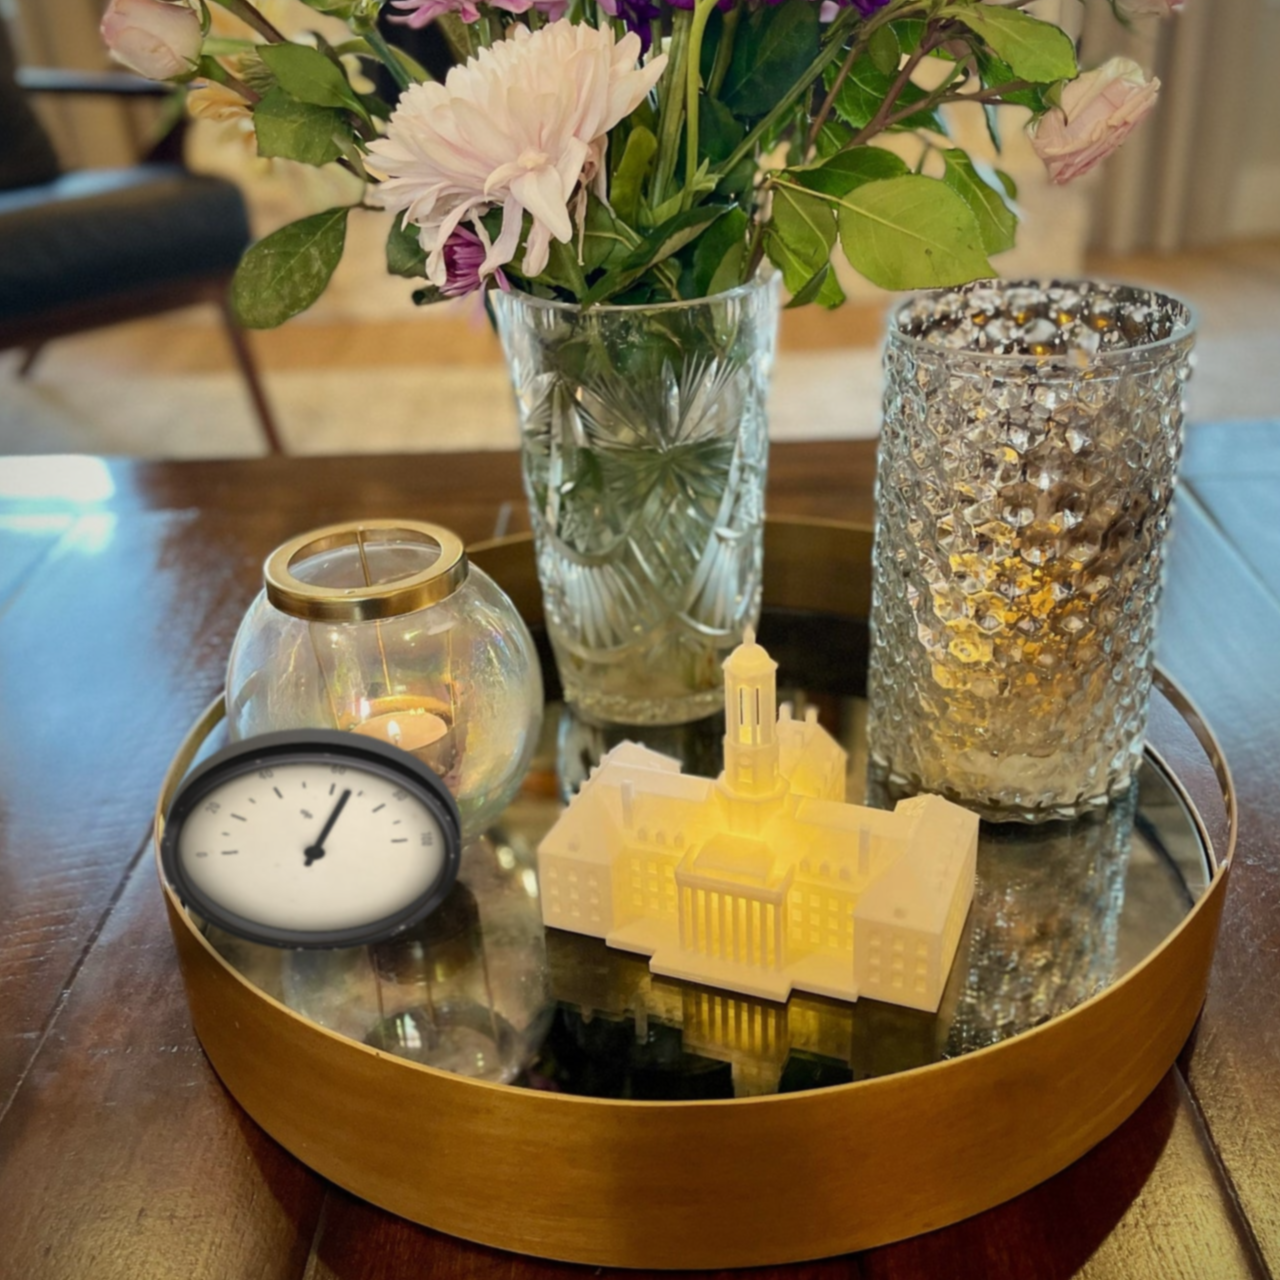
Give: 65 %
